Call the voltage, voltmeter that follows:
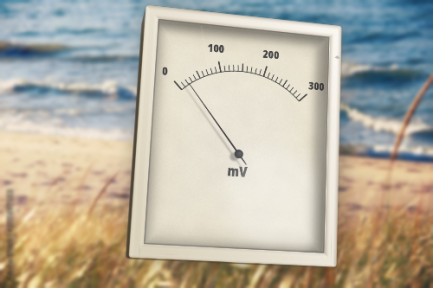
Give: 20 mV
